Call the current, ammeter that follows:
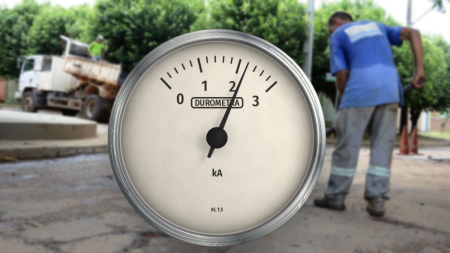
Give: 2.2 kA
